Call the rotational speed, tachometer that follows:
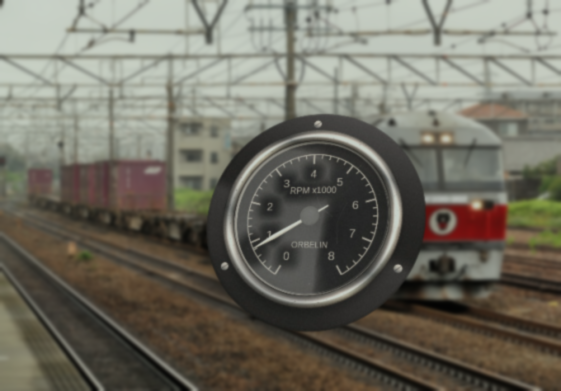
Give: 800 rpm
